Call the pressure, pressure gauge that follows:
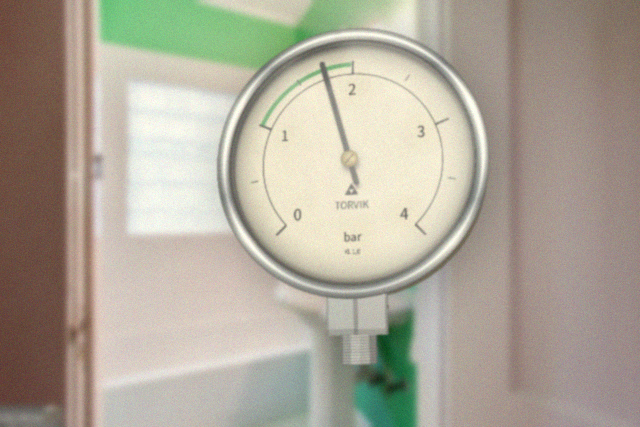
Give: 1.75 bar
